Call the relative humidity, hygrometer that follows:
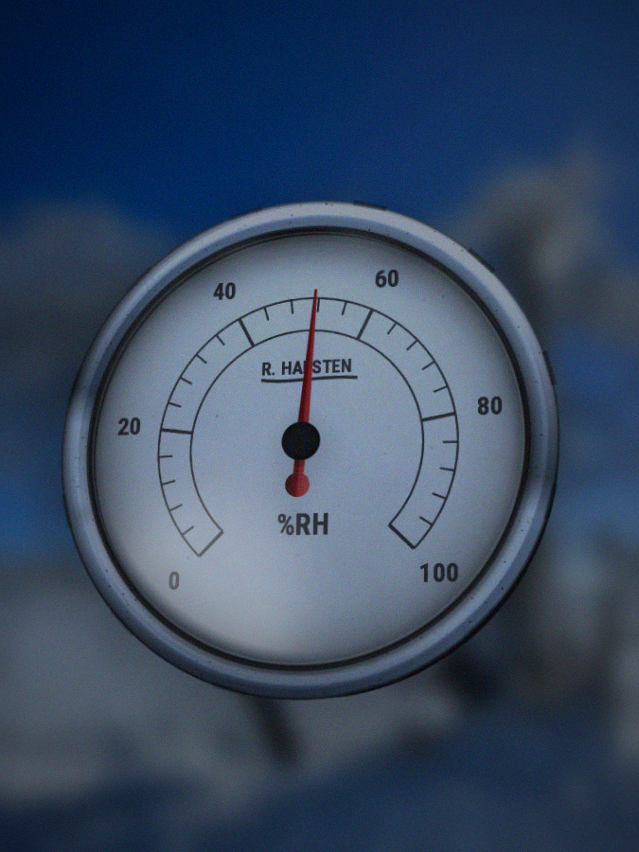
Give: 52 %
